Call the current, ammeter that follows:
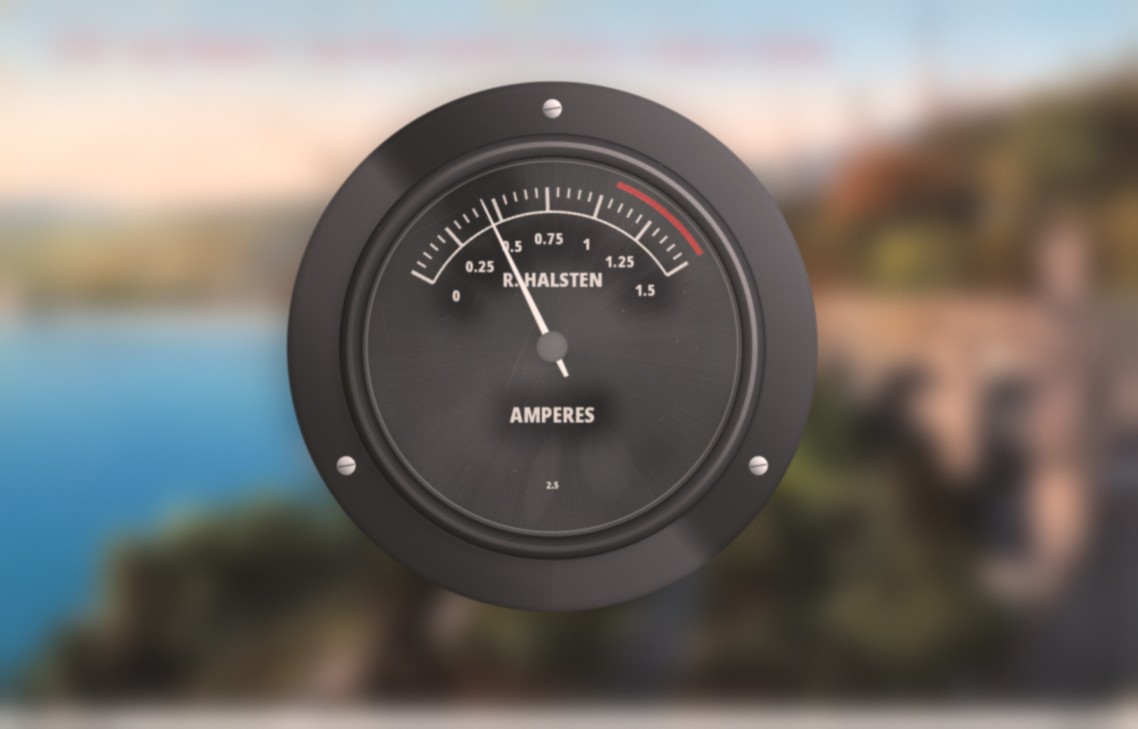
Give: 0.45 A
